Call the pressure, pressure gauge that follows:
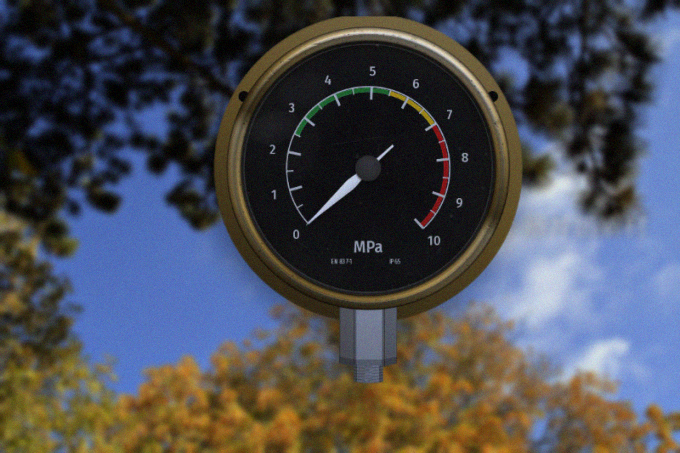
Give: 0 MPa
